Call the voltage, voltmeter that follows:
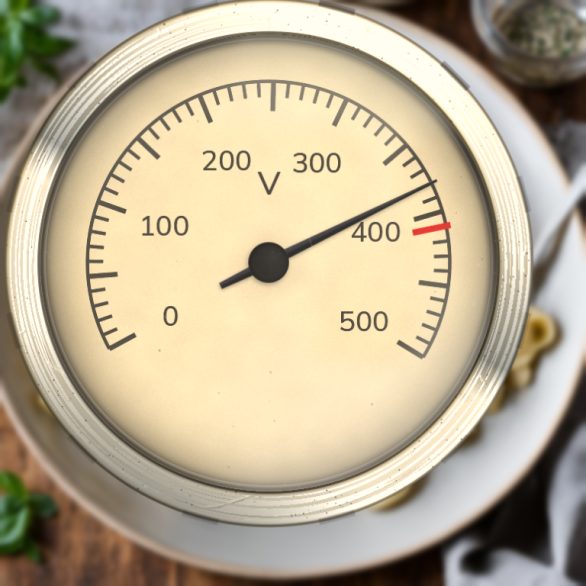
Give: 380 V
